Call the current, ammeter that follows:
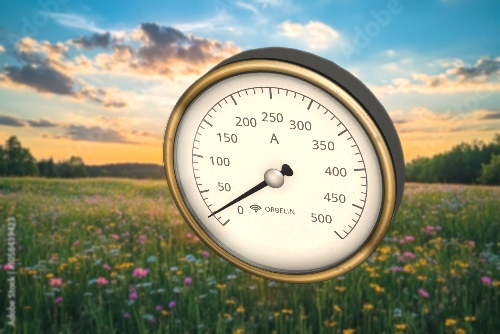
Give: 20 A
